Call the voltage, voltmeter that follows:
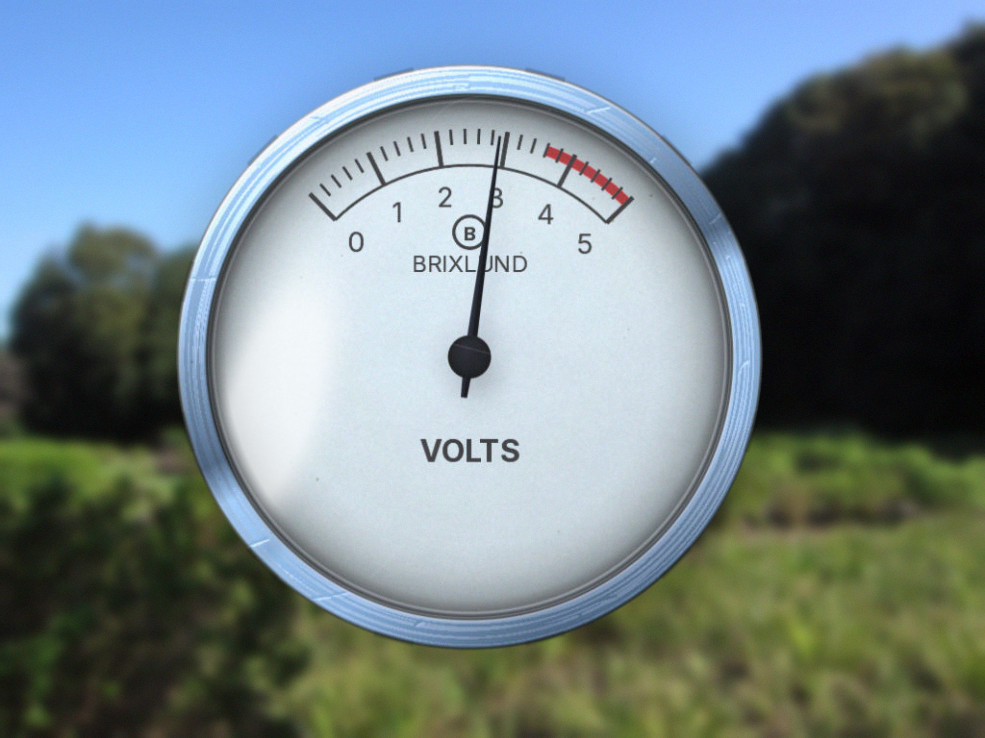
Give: 2.9 V
